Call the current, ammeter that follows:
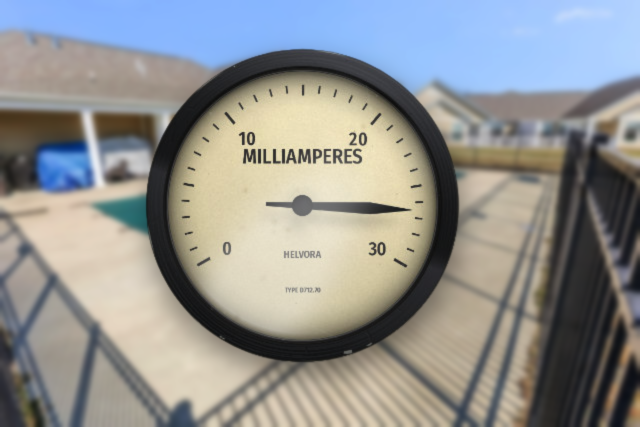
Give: 26.5 mA
